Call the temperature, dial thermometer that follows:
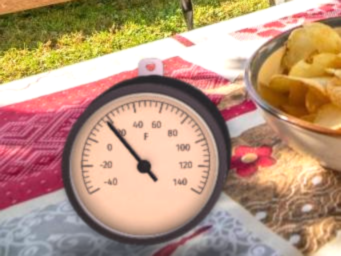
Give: 20 °F
